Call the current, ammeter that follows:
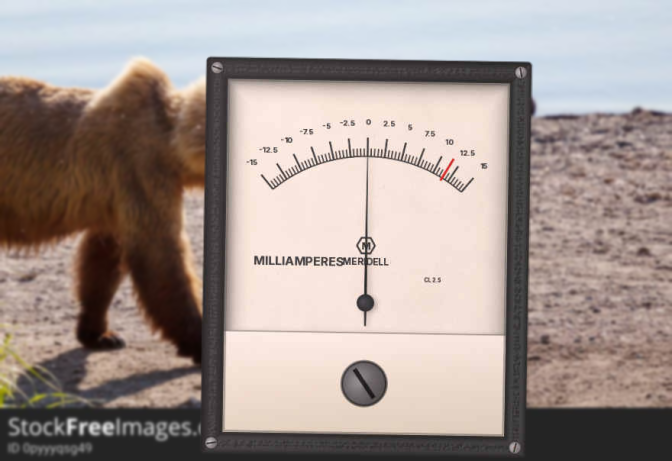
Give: 0 mA
